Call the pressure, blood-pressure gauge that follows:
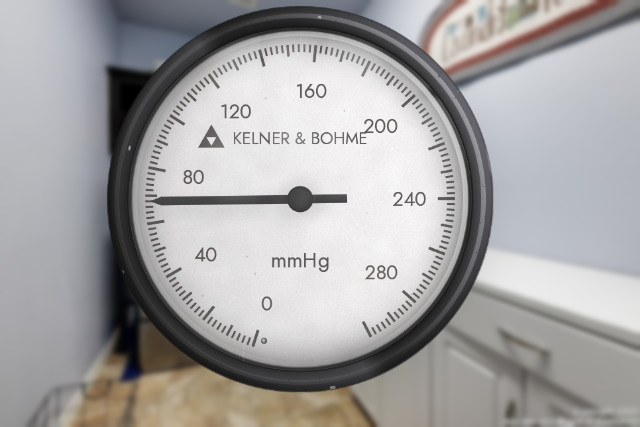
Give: 68 mmHg
